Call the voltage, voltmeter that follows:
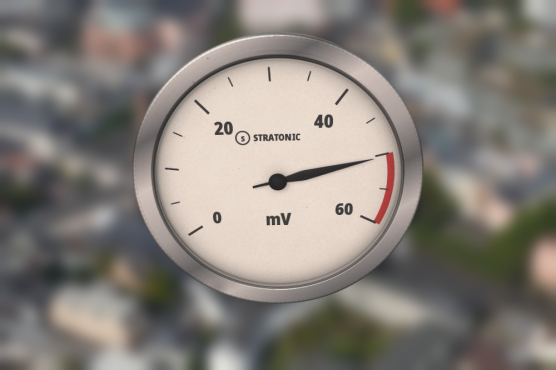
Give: 50 mV
